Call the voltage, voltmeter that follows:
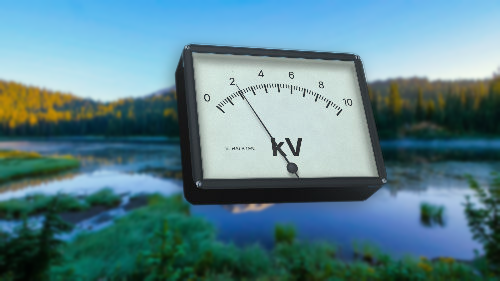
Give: 2 kV
